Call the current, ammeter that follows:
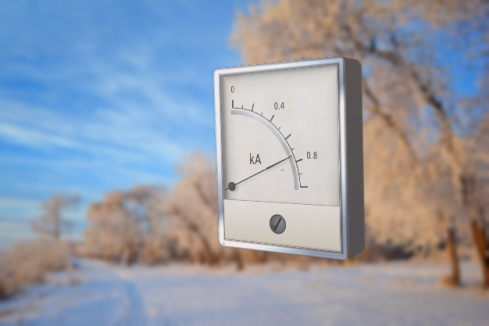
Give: 0.75 kA
